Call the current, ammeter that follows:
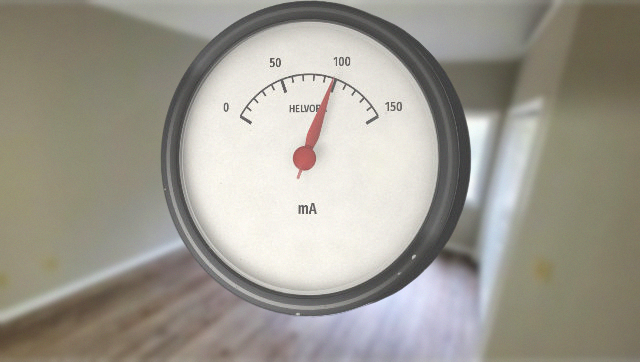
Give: 100 mA
